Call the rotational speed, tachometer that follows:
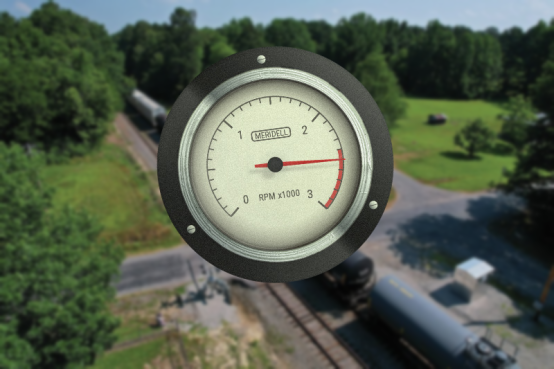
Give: 2500 rpm
